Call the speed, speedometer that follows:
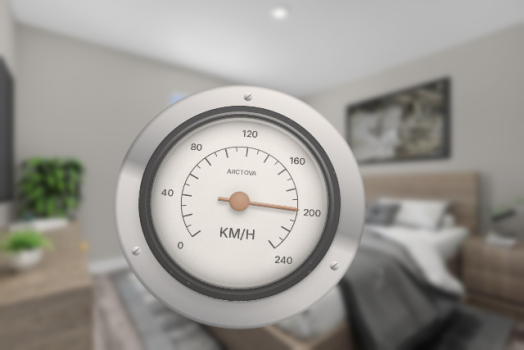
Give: 200 km/h
